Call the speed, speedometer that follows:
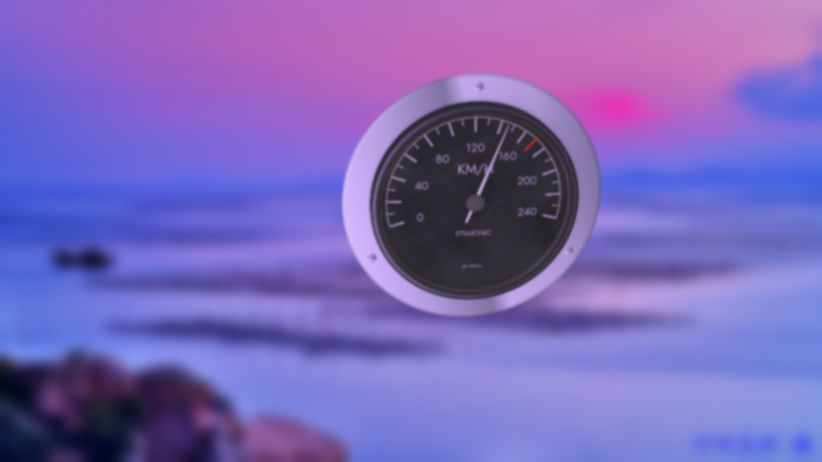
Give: 145 km/h
